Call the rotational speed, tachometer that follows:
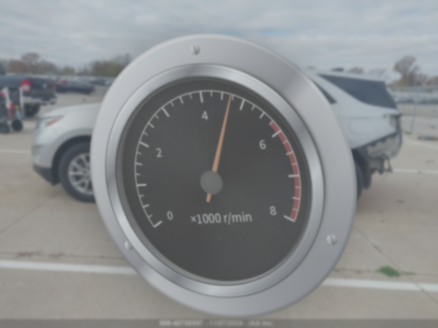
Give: 4750 rpm
